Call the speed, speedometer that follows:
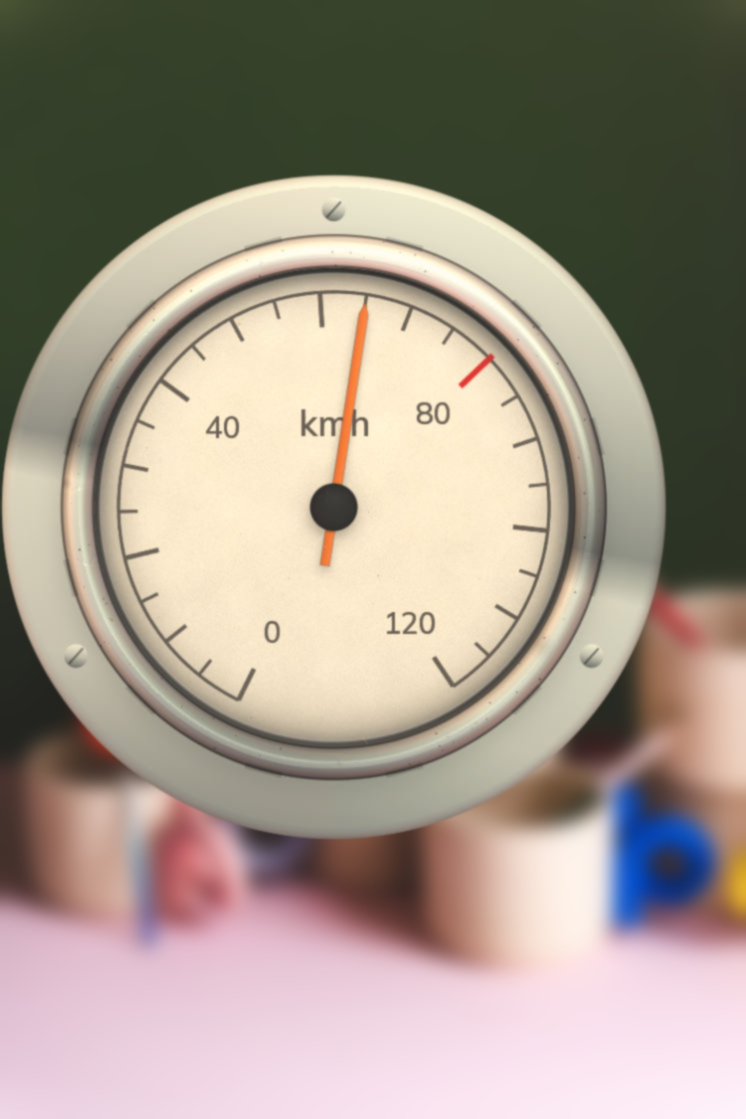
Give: 65 km/h
